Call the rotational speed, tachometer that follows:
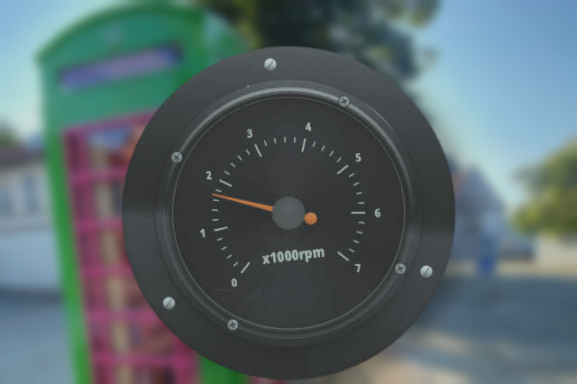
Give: 1700 rpm
